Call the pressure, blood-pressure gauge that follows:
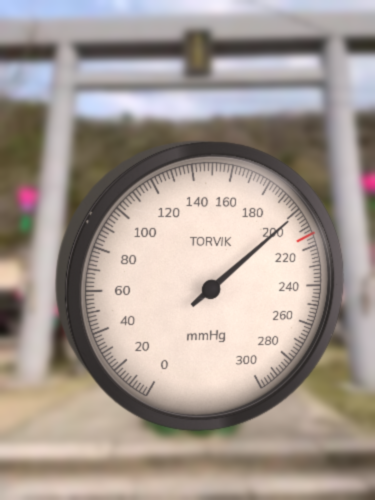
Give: 200 mmHg
